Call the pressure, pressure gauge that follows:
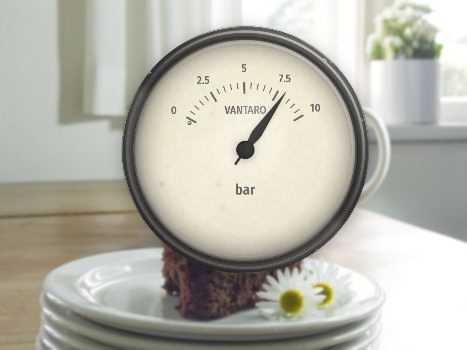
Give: 8 bar
